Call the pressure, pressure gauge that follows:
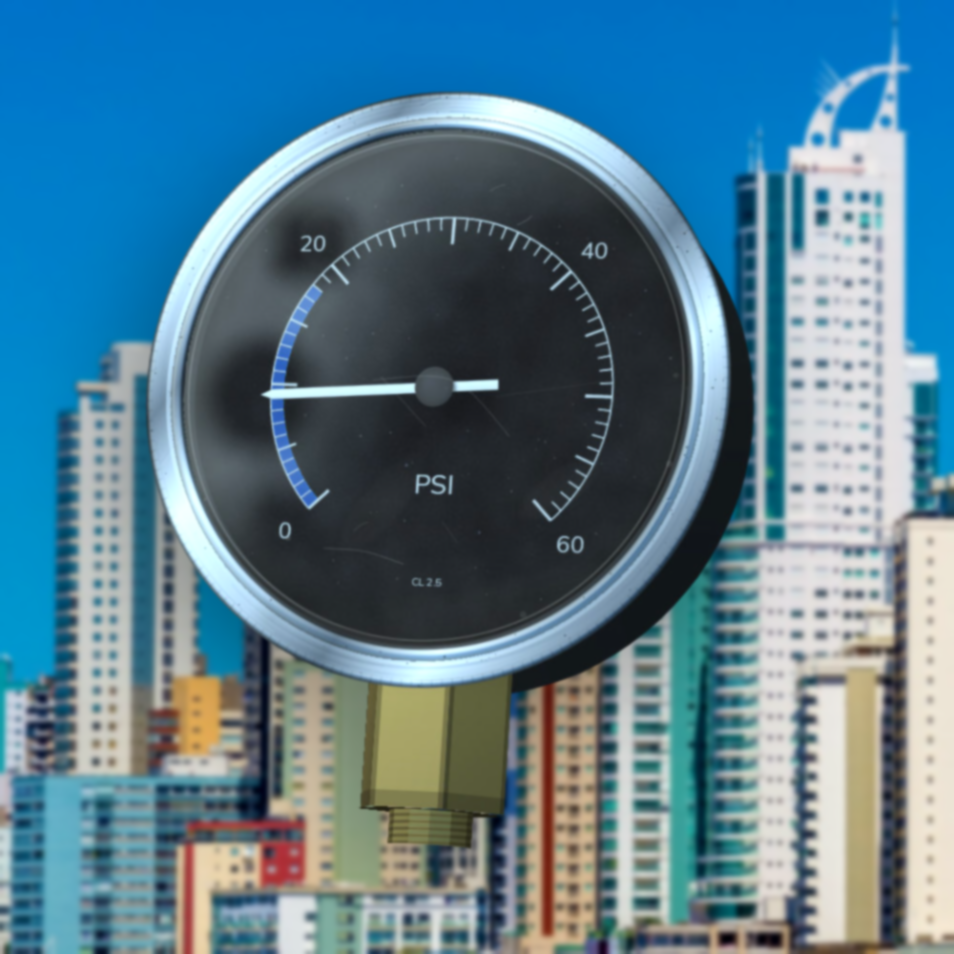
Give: 9 psi
